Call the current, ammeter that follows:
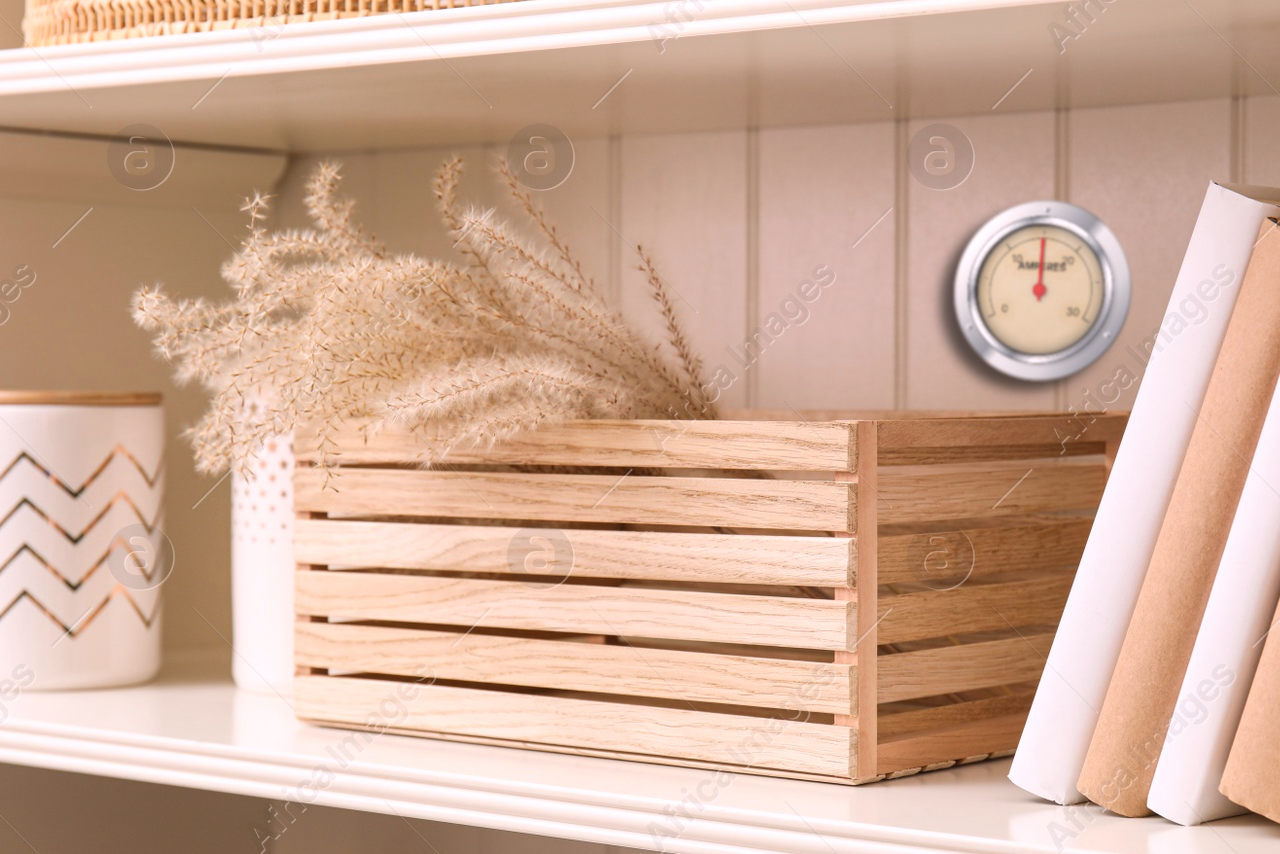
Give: 15 A
